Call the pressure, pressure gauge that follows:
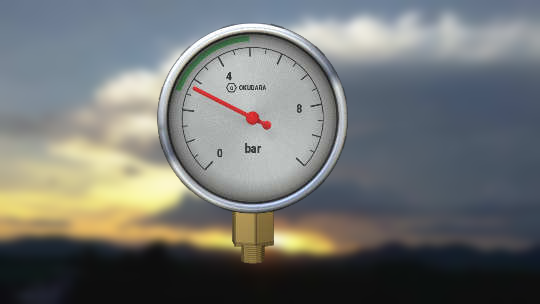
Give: 2.75 bar
